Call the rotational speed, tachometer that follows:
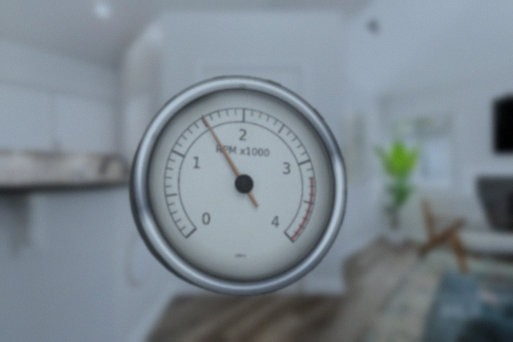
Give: 1500 rpm
